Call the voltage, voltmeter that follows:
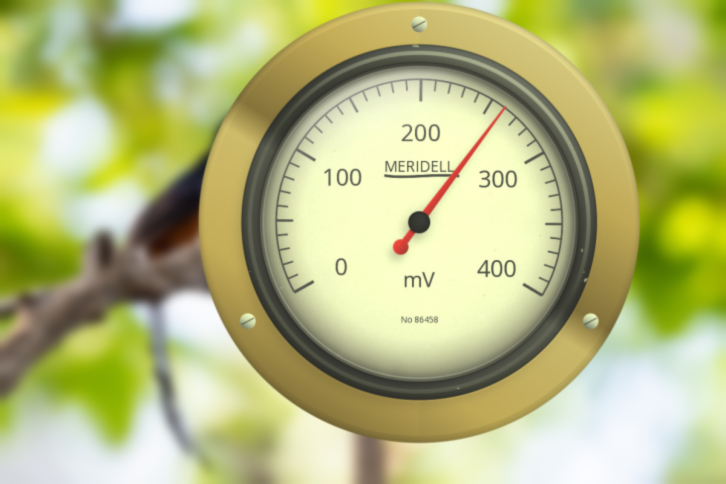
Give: 260 mV
